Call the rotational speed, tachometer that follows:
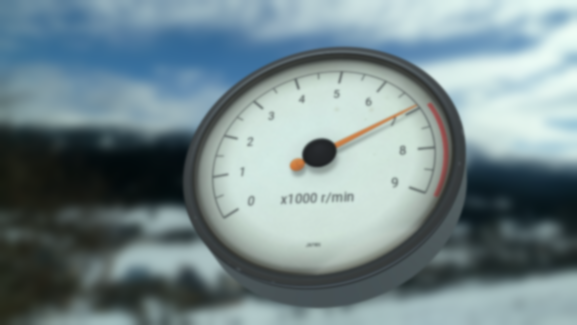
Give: 7000 rpm
